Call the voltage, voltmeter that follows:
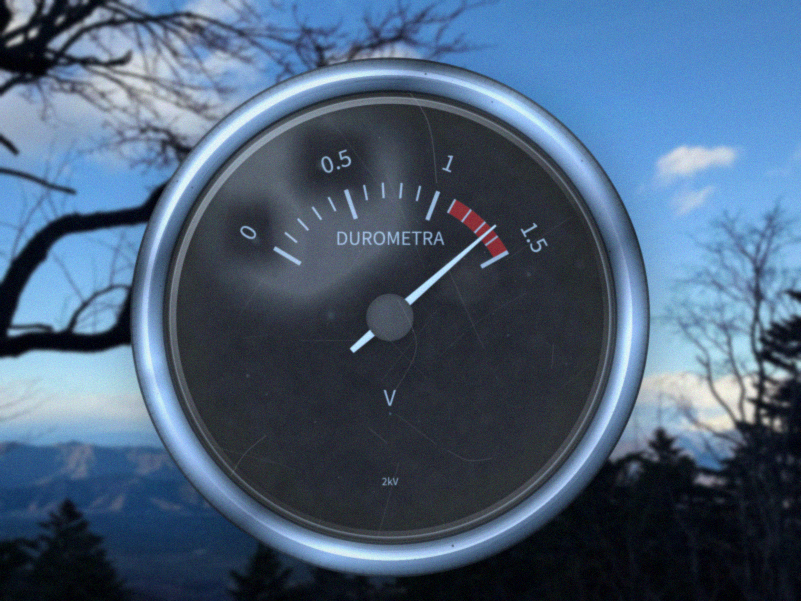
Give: 1.35 V
